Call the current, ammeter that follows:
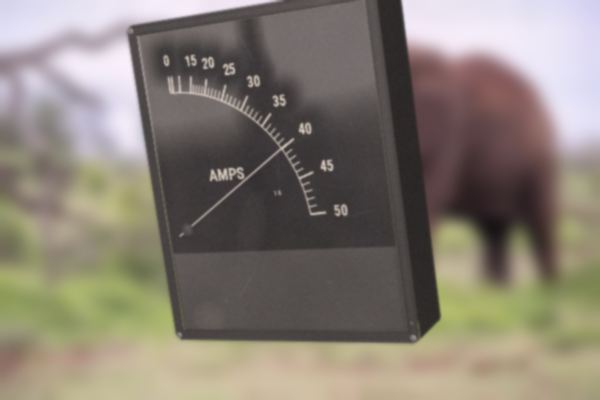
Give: 40 A
